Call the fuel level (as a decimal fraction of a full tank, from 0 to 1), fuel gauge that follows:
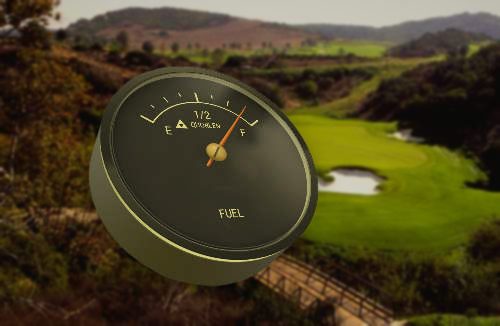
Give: 0.875
